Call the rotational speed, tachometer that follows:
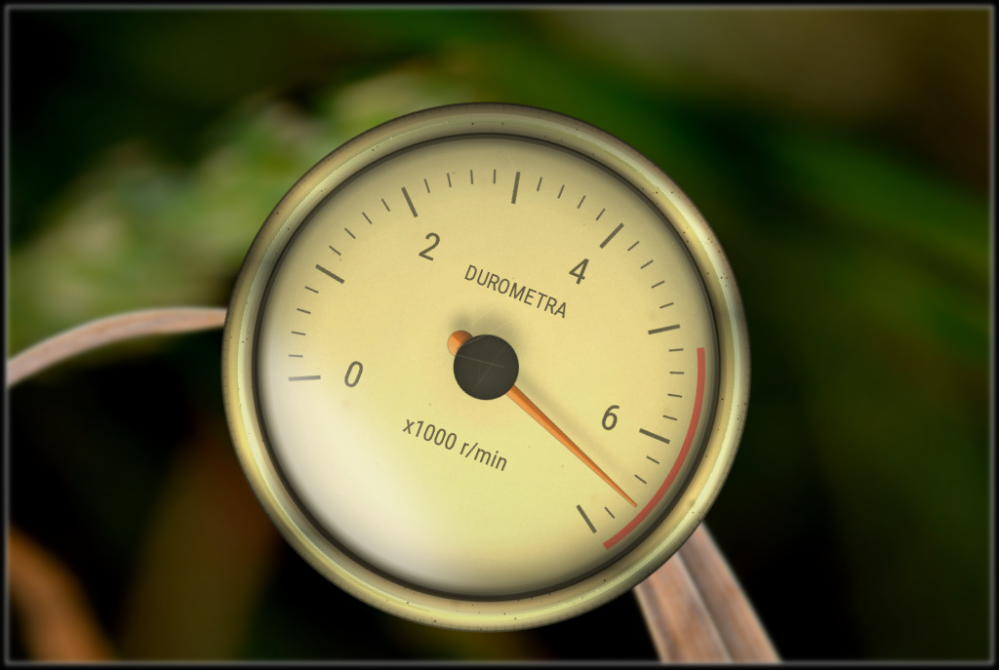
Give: 6600 rpm
